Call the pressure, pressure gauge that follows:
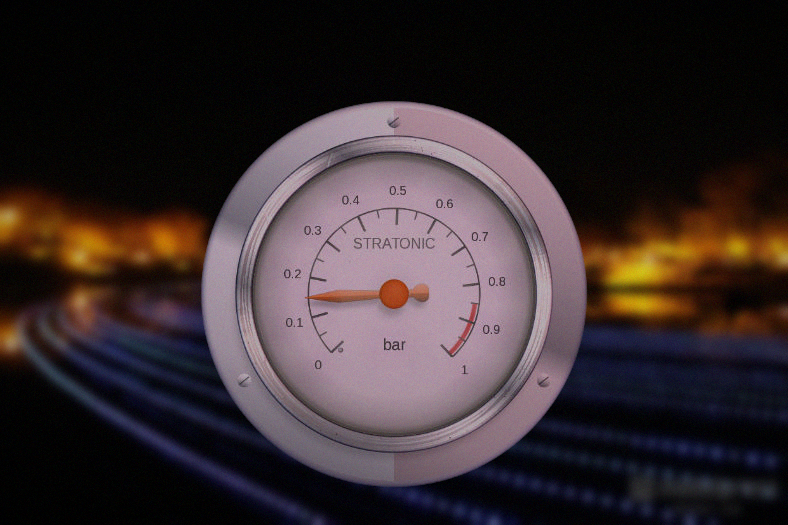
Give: 0.15 bar
